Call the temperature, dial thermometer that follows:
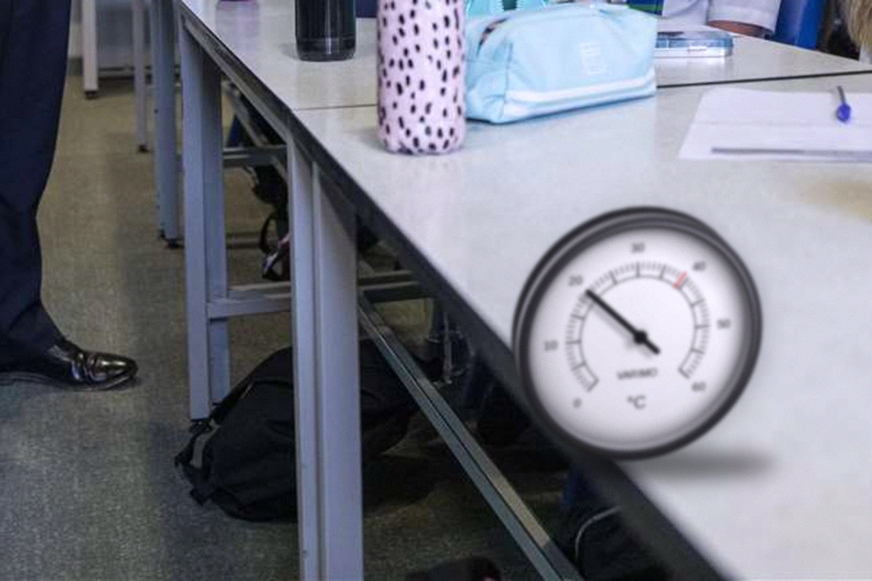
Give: 20 °C
